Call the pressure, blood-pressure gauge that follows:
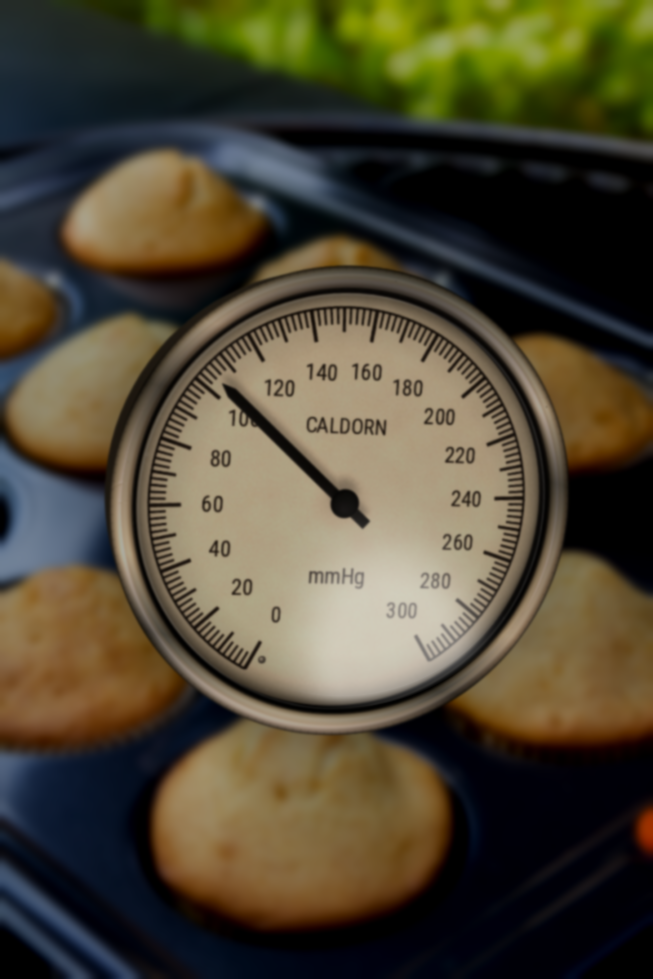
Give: 104 mmHg
